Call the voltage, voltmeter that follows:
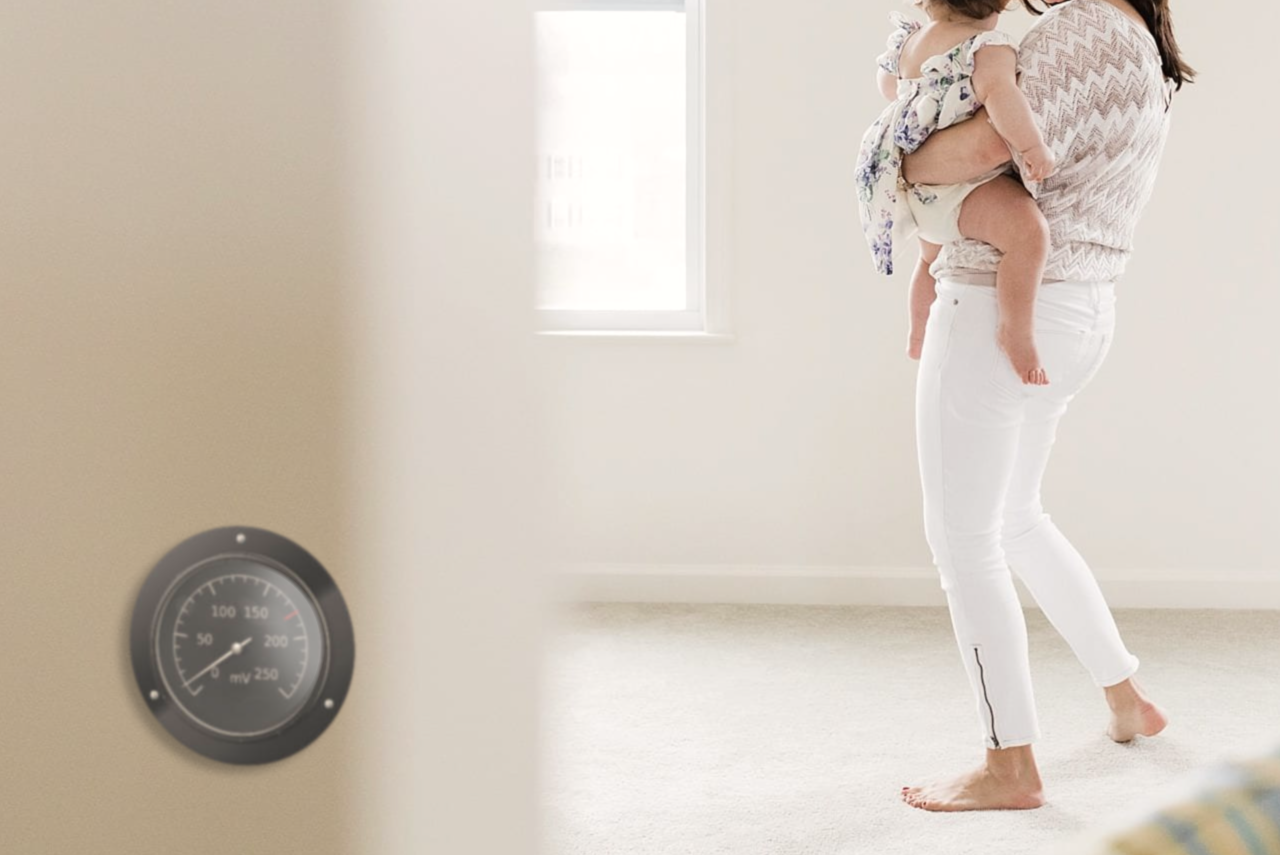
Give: 10 mV
